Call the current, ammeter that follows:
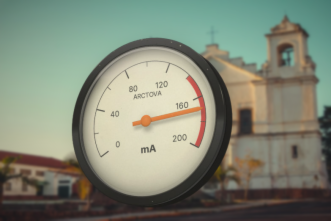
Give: 170 mA
